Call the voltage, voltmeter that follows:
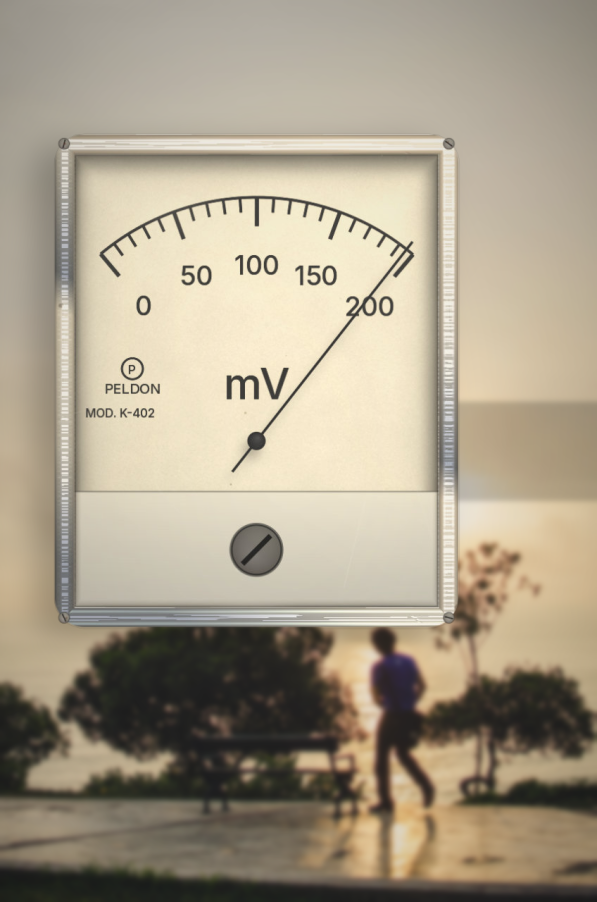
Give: 195 mV
